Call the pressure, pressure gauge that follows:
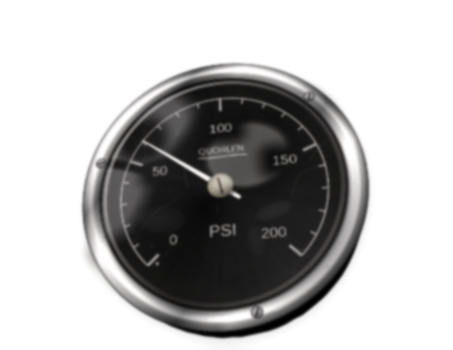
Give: 60 psi
